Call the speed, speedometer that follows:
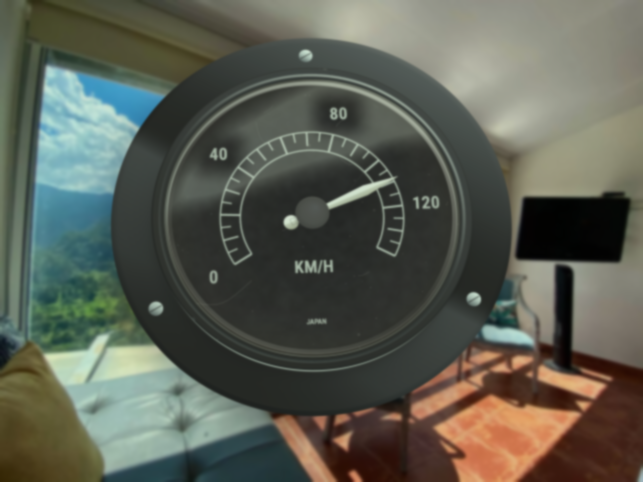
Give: 110 km/h
